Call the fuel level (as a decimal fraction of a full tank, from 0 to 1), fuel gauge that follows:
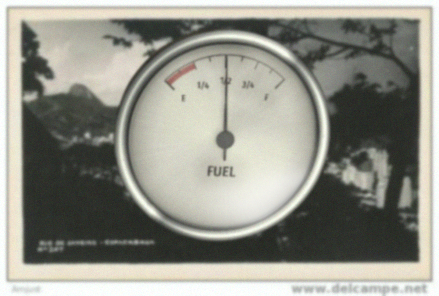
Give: 0.5
